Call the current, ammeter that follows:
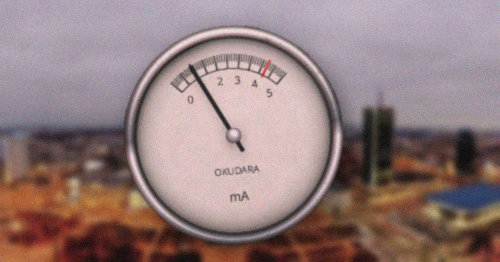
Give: 1 mA
